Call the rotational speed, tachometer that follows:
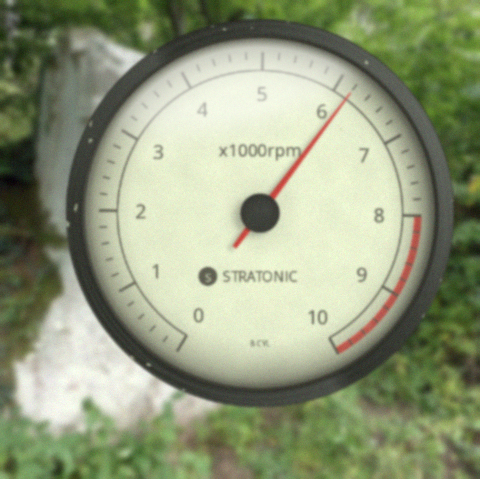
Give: 6200 rpm
